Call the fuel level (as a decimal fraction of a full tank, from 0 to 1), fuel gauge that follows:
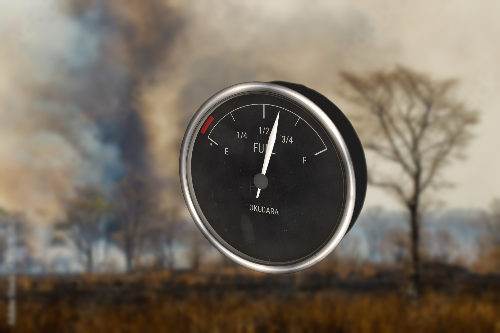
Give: 0.625
